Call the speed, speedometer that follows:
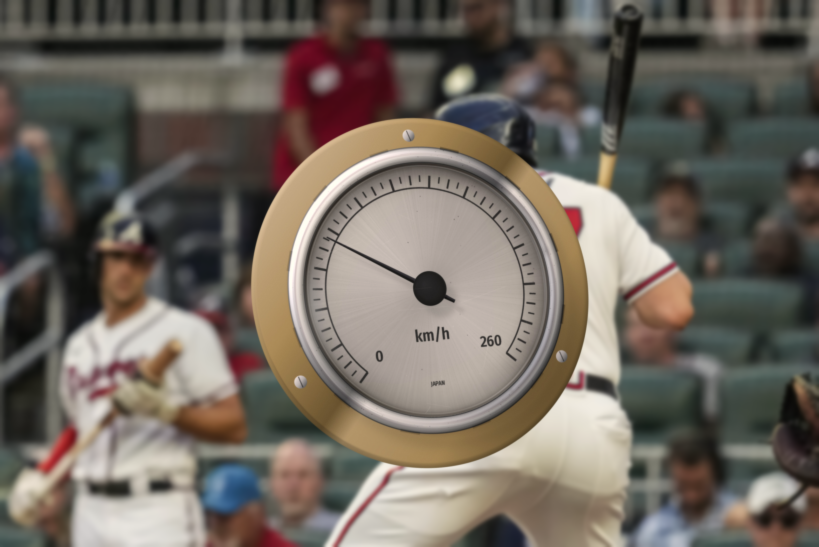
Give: 75 km/h
